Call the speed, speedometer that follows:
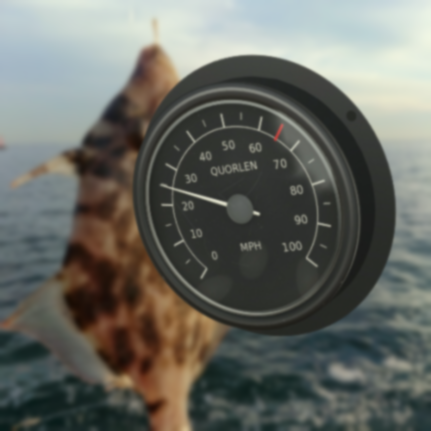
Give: 25 mph
